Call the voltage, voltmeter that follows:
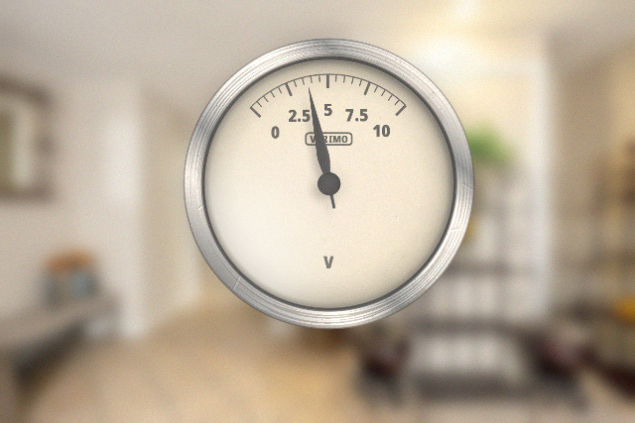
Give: 3.75 V
